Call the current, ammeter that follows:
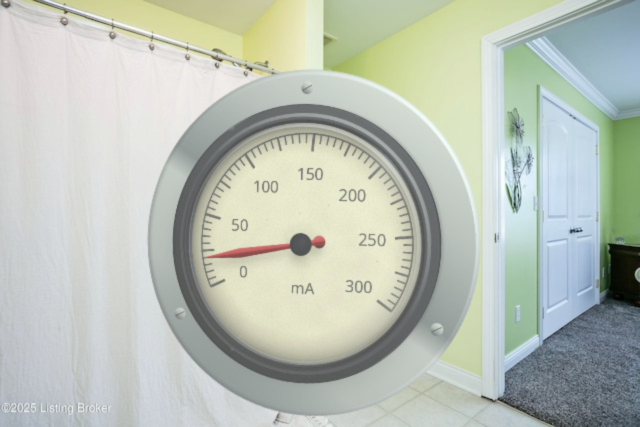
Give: 20 mA
